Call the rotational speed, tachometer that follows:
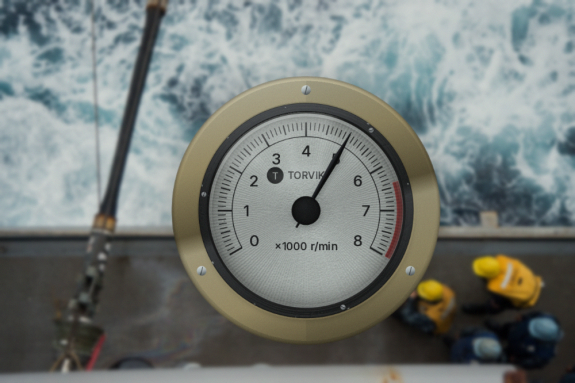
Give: 5000 rpm
